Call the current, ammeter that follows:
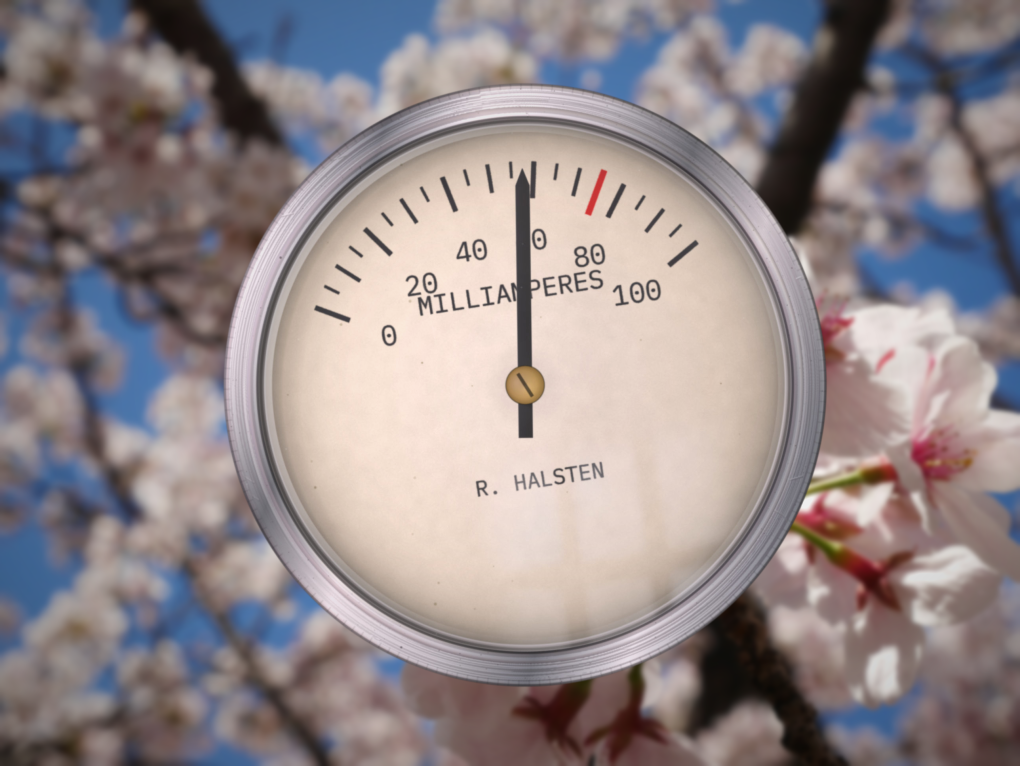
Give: 57.5 mA
